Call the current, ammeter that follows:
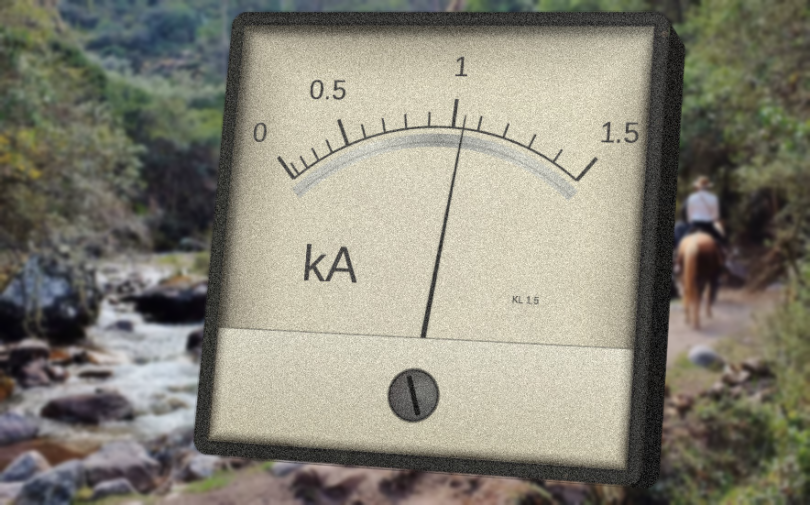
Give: 1.05 kA
